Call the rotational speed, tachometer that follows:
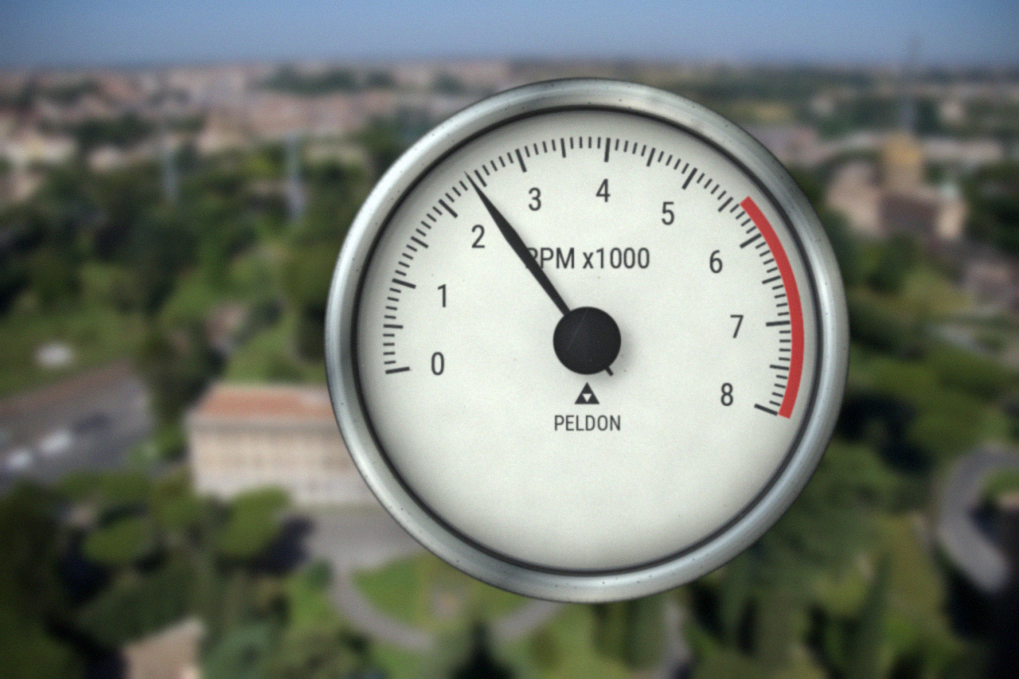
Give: 2400 rpm
